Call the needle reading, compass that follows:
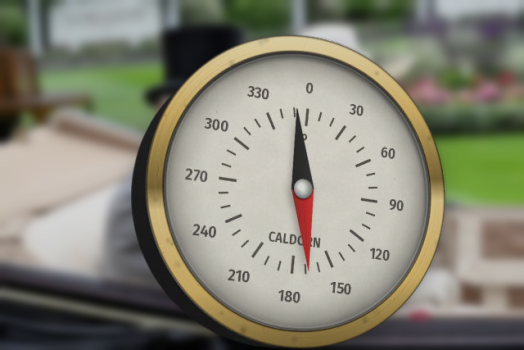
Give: 170 °
